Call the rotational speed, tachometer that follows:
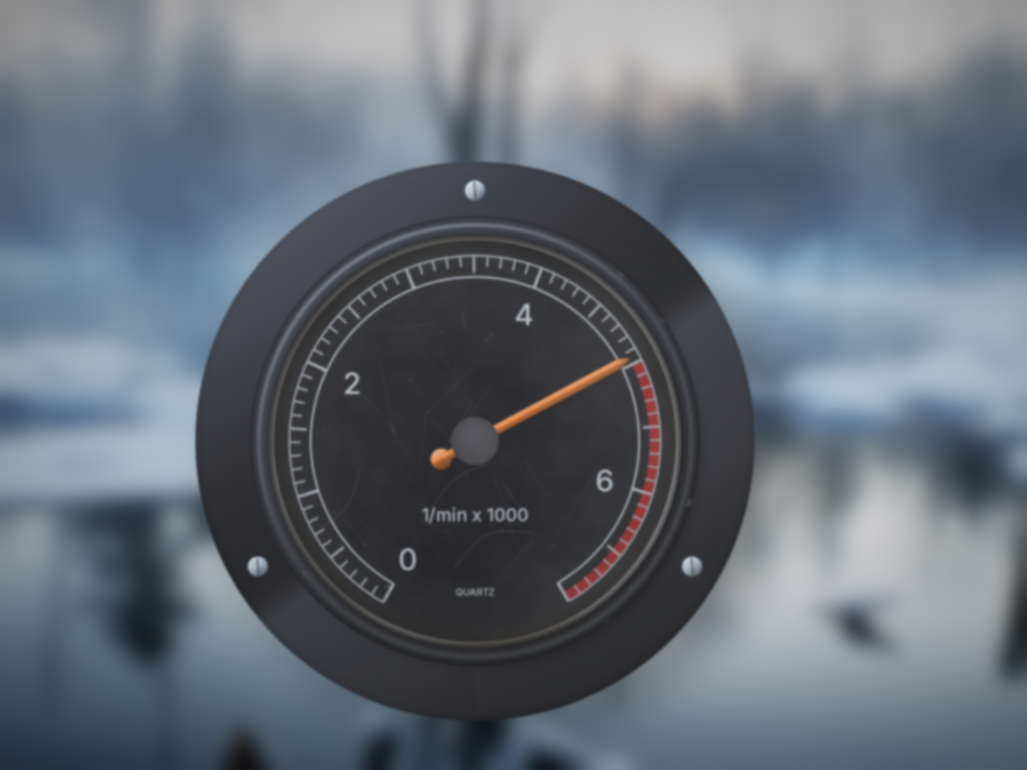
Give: 4950 rpm
